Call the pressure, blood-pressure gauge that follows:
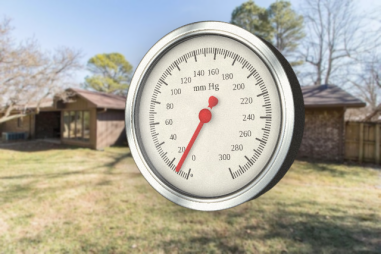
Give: 10 mmHg
